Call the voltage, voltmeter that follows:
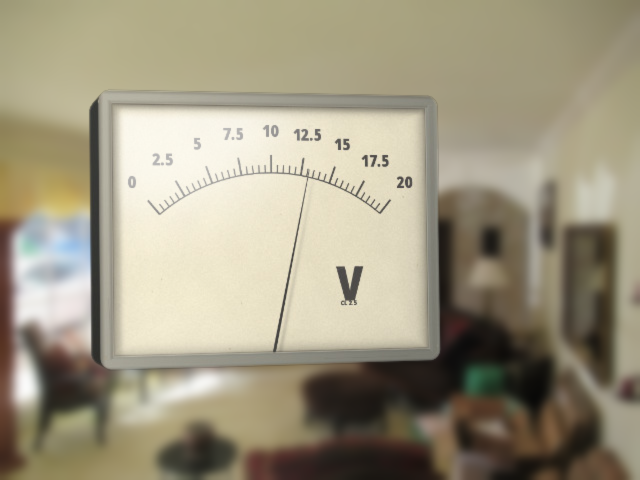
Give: 13 V
